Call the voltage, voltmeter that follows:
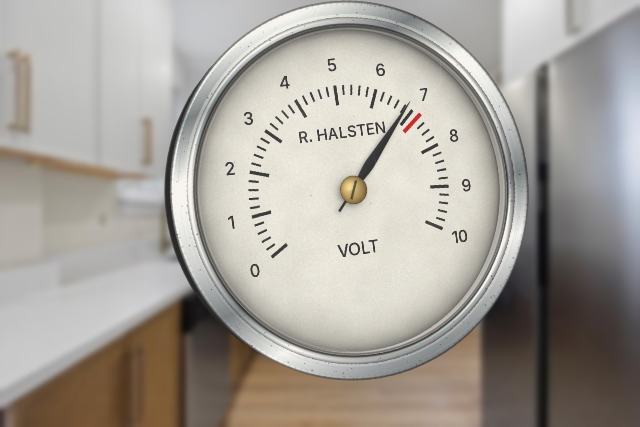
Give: 6.8 V
